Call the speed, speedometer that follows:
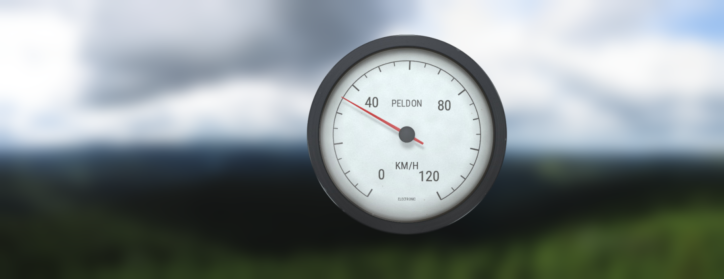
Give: 35 km/h
